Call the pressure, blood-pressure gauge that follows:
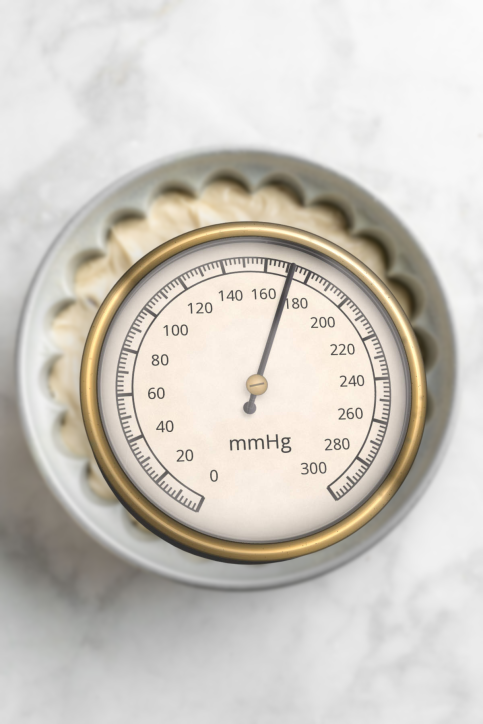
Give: 172 mmHg
